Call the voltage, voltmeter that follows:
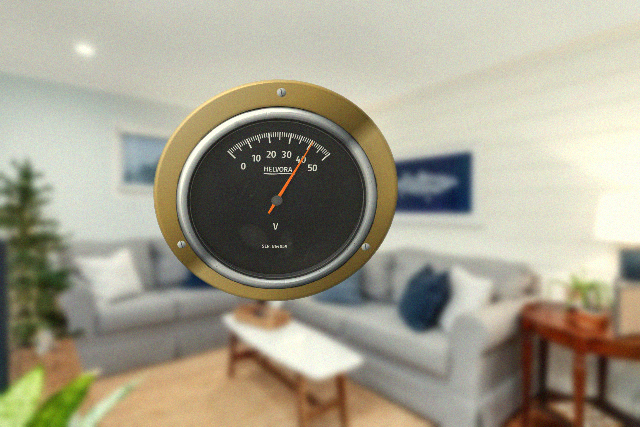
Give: 40 V
